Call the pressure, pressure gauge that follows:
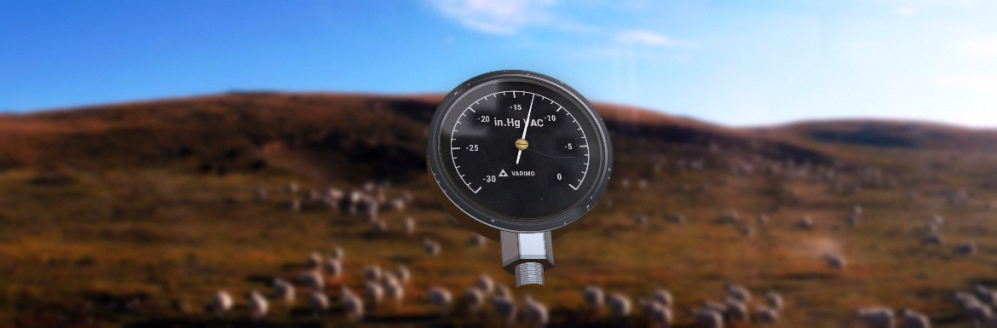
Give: -13 inHg
